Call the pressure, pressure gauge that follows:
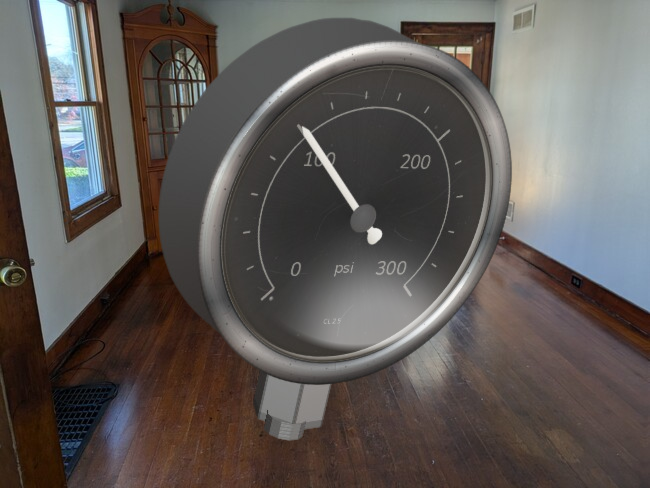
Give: 100 psi
